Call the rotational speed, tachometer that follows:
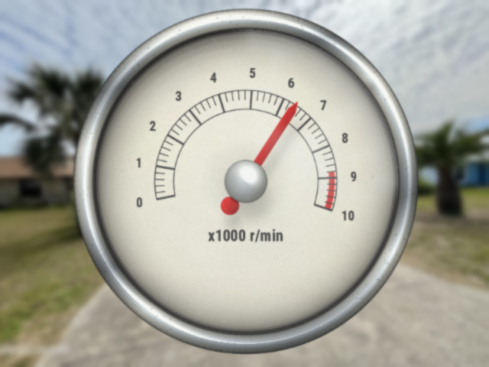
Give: 6400 rpm
